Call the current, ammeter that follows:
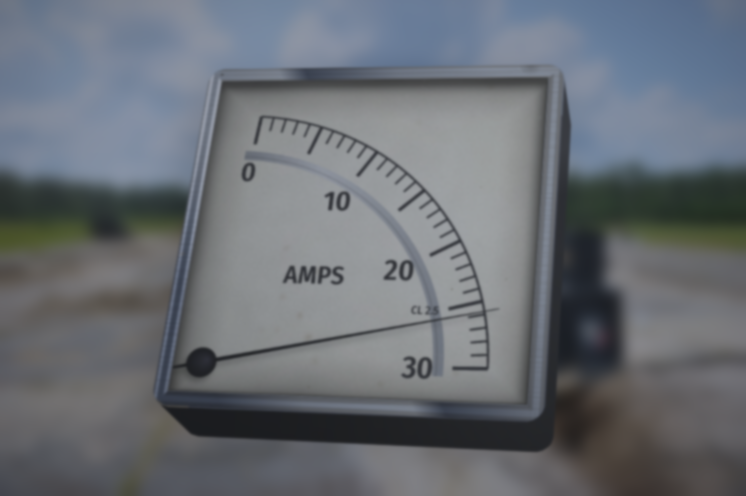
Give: 26 A
